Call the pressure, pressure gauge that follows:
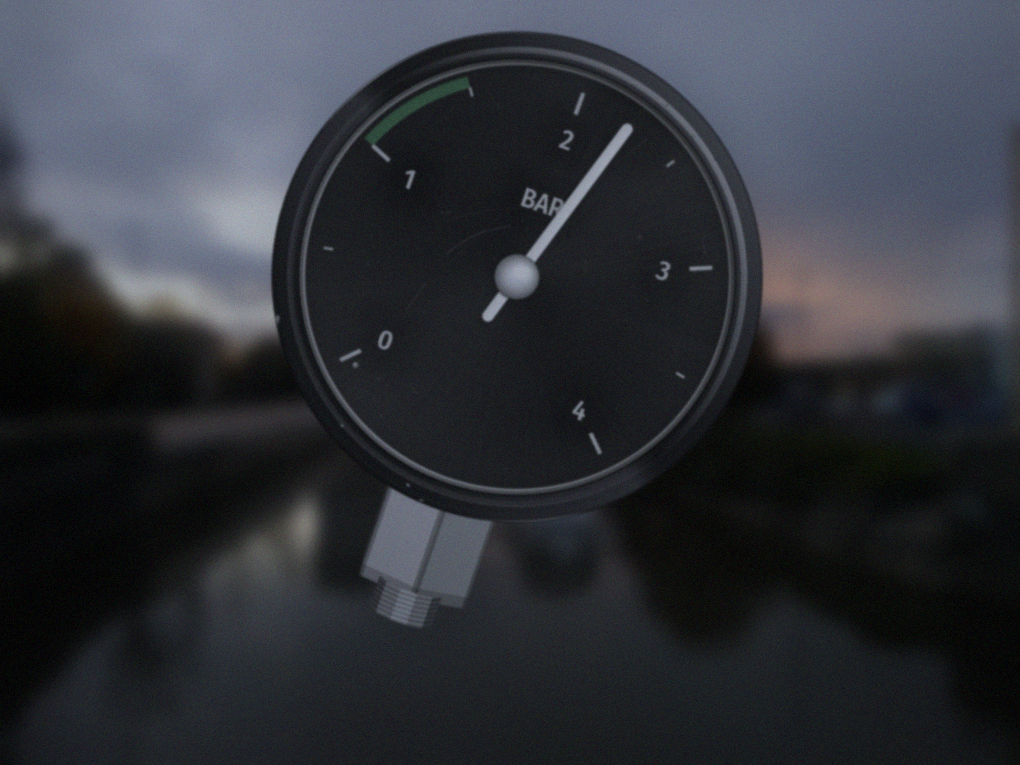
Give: 2.25 bar
